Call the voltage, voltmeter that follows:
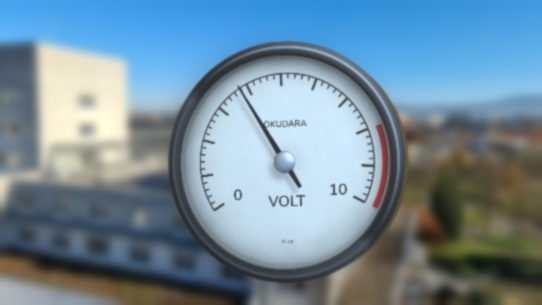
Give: 3.8 V
